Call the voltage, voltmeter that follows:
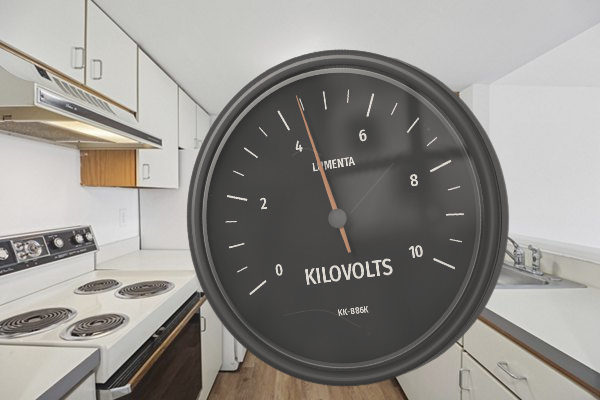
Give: 4.5 kV
